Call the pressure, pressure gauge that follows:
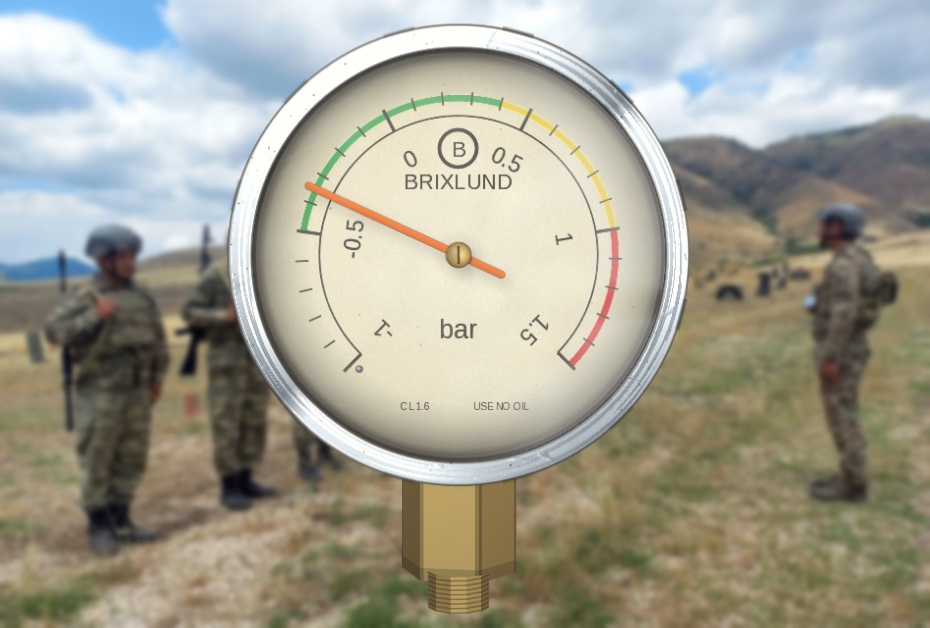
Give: -0.35 bar
